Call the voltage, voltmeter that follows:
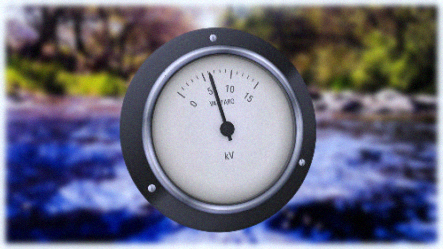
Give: 6 kV
